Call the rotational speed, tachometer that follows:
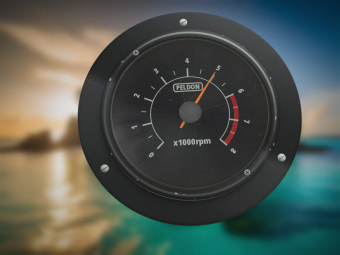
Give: 5000 rpm
